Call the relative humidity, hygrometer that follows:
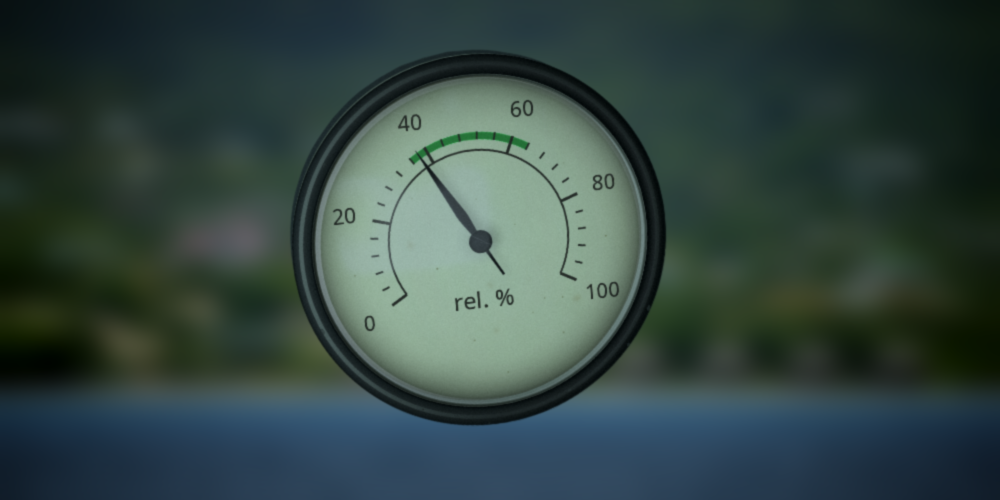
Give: 38 %
